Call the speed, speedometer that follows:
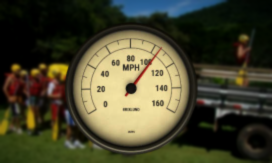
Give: 105 mph
